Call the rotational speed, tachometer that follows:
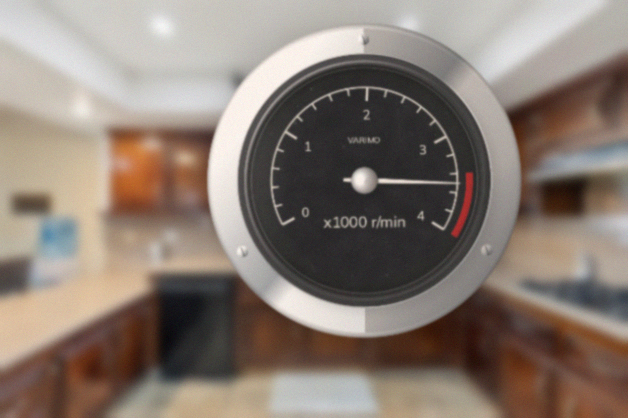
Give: 3500 rpm
